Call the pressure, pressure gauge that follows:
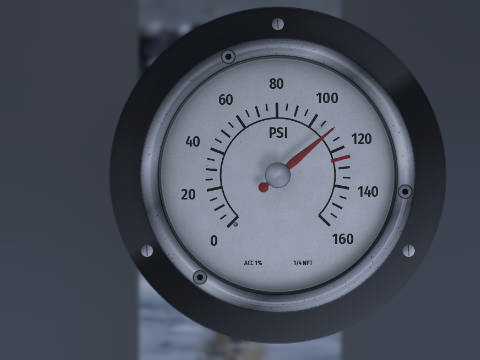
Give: 110 psi
